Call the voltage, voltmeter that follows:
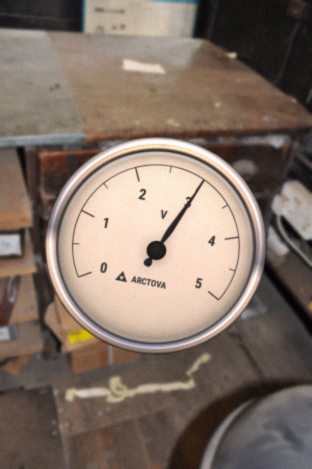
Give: 3 V
